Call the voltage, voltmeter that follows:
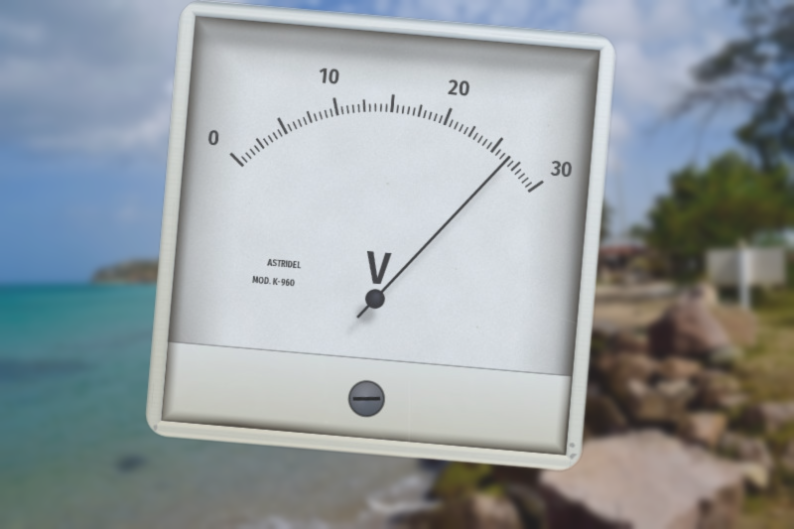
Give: 26.5 V
